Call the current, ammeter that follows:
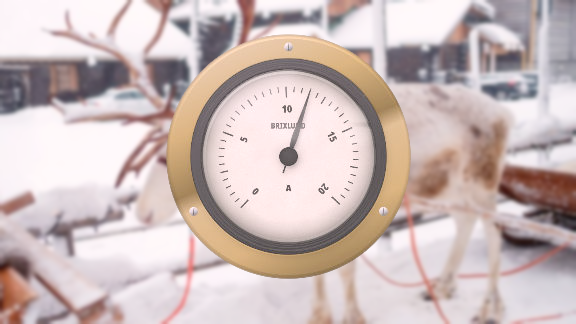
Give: 11.5 A
